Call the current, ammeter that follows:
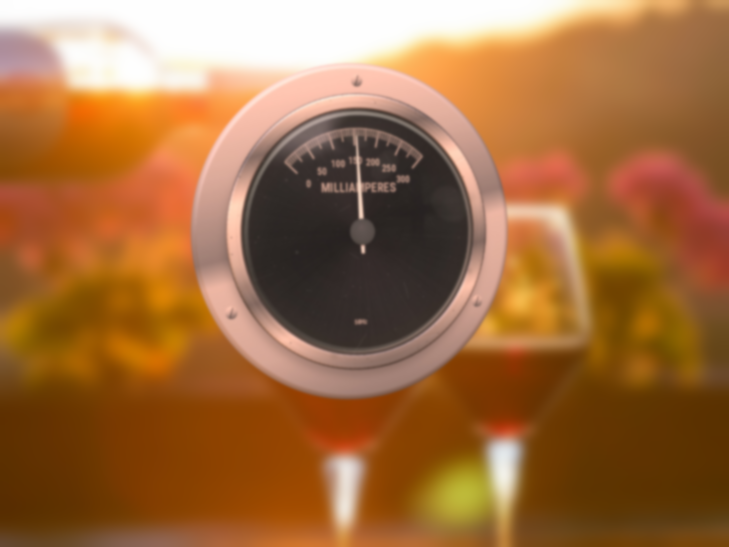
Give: 150 mA
